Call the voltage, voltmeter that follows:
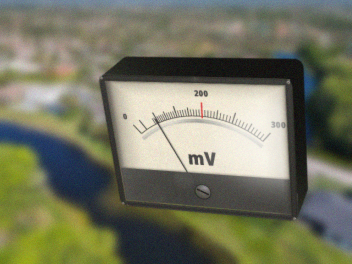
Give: 100 mV
